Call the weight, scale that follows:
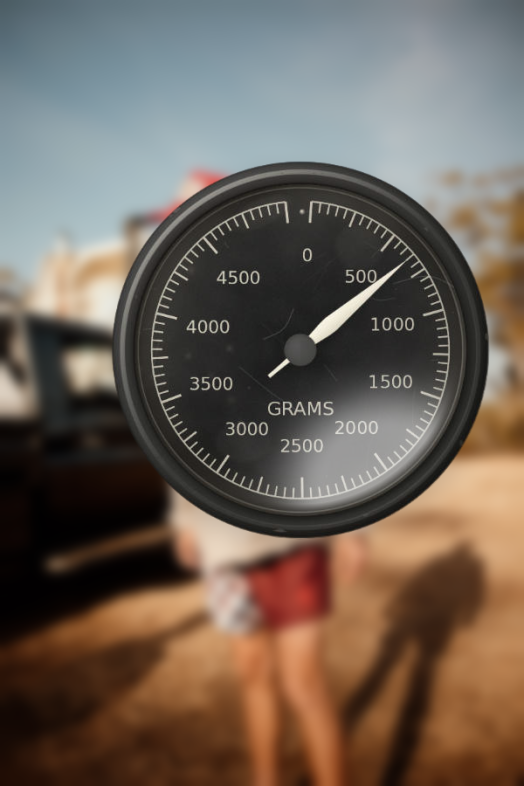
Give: 650 g
